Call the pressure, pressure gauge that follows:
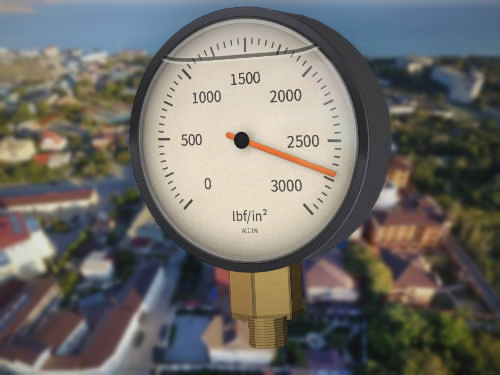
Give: 2700 psi
